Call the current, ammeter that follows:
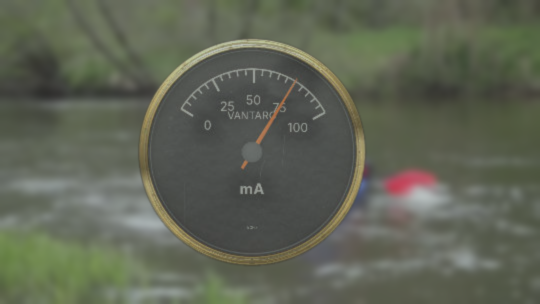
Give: 75 mA
